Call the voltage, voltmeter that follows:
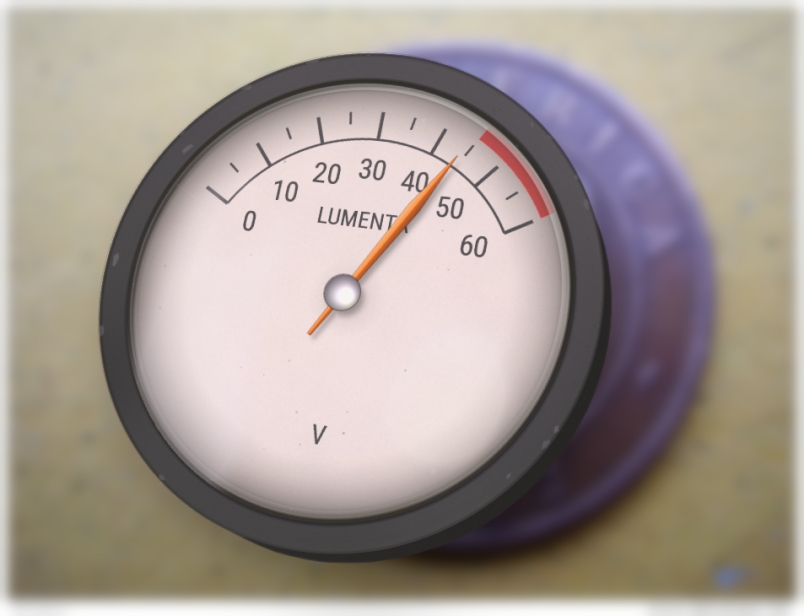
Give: 45 V
